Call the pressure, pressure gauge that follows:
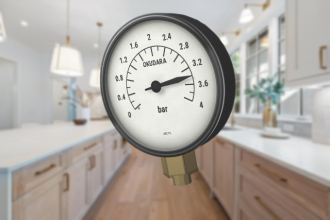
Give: 3.4 bar
